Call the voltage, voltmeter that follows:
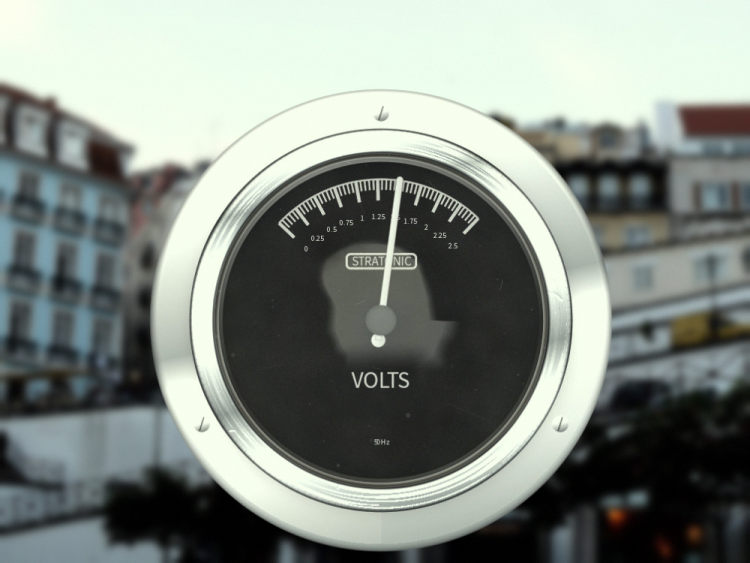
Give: 1.5 V
